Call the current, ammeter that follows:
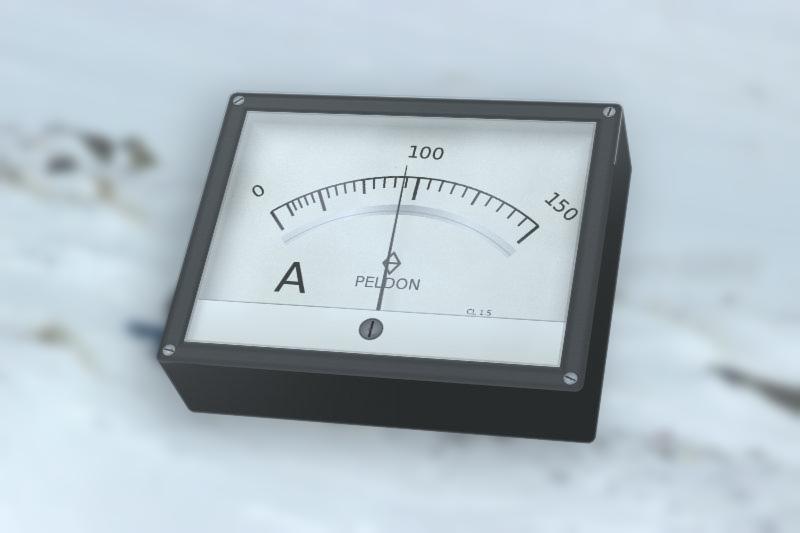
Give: 95 A
